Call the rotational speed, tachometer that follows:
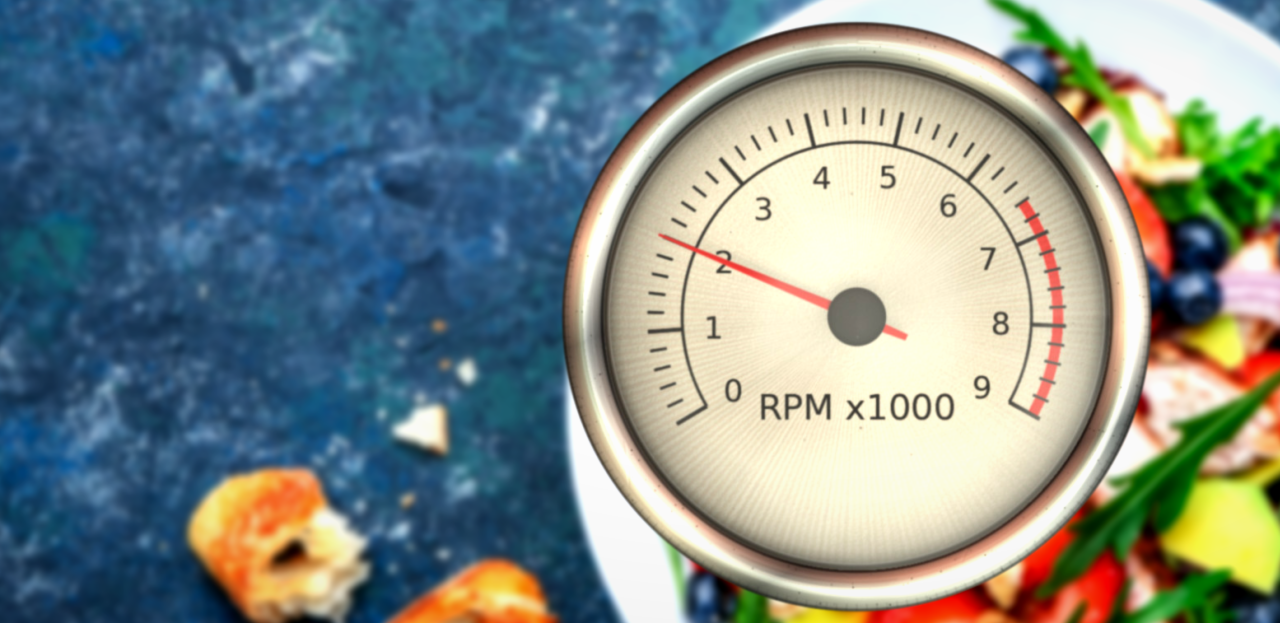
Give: 2000 rpm
